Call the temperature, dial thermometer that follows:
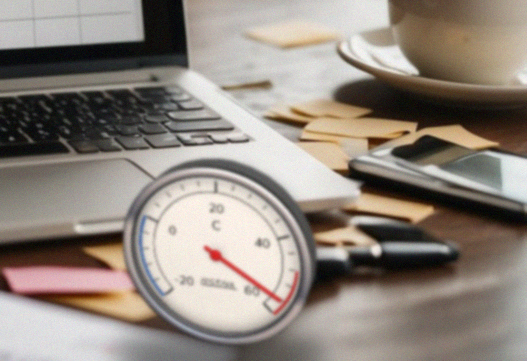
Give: 56 °C
